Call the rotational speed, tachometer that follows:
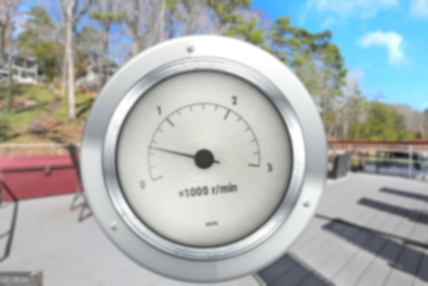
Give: 500 rpm
